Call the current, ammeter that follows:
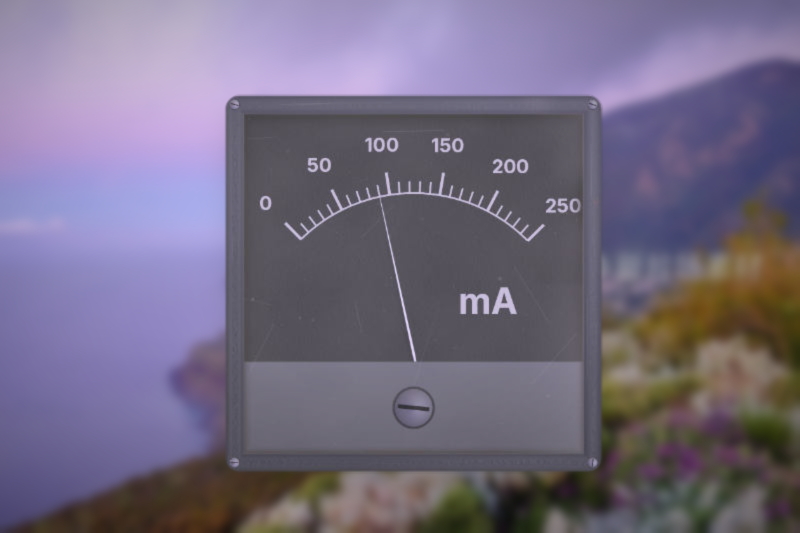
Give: 90 mA
